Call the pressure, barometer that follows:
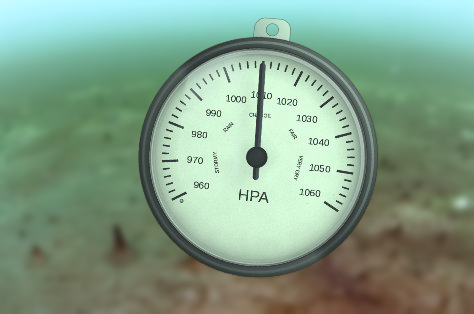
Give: 1010 hPa
